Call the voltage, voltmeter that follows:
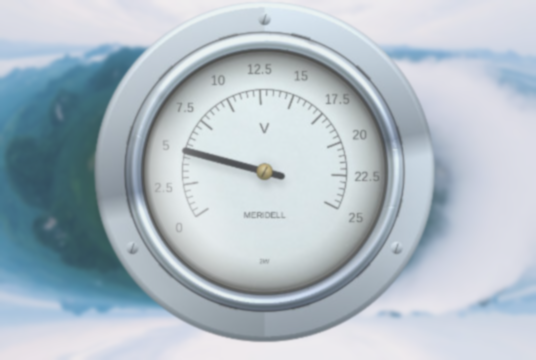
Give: 5 V
